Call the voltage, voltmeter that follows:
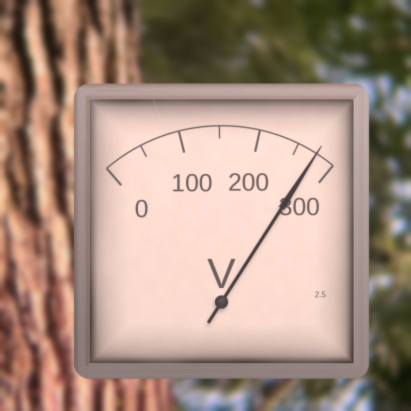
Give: 275 V
